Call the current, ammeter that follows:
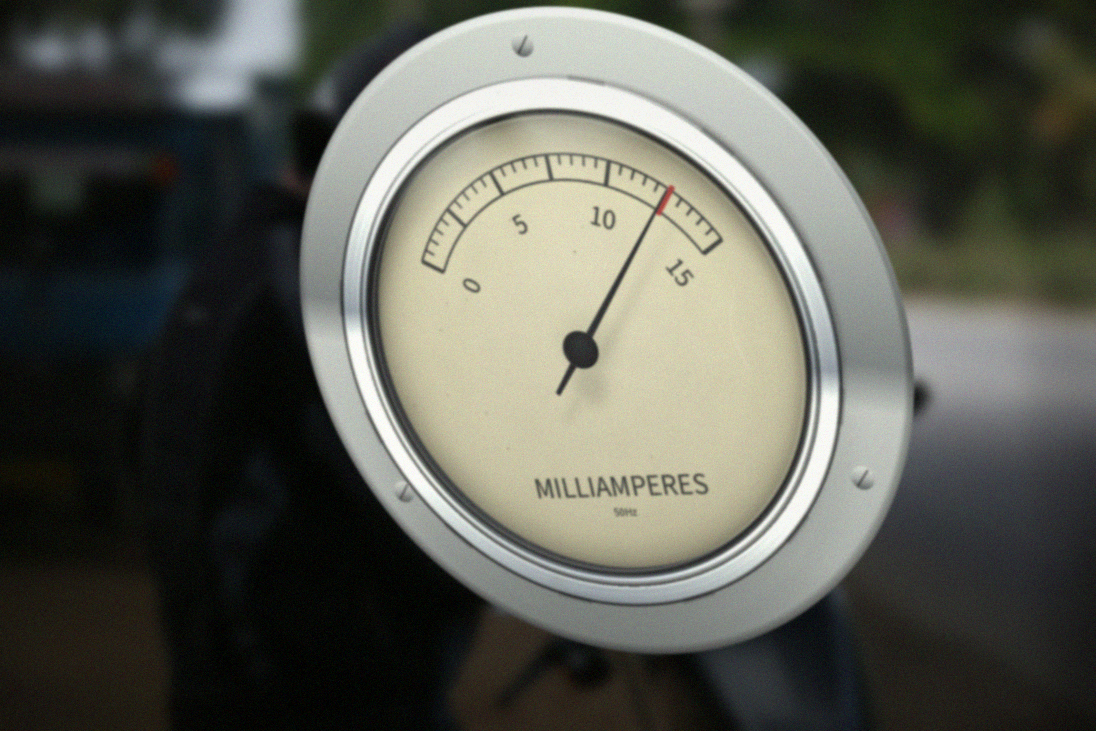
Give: 12.5 mA
